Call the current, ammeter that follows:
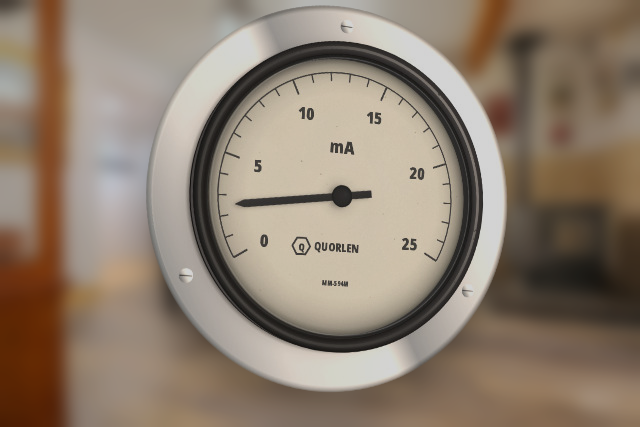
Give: 2.5 mA
